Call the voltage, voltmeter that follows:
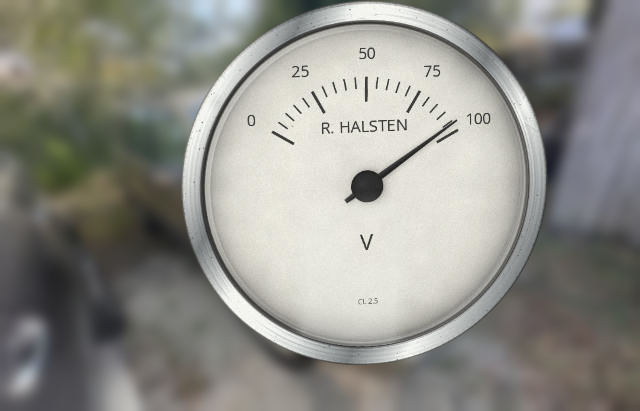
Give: 95 V
